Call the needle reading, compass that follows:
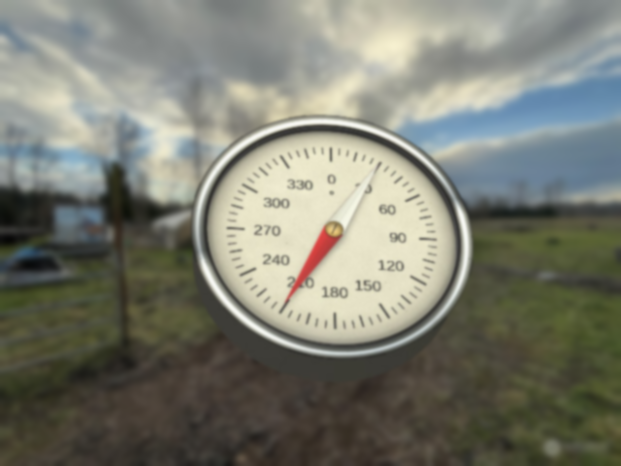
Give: 210 °
